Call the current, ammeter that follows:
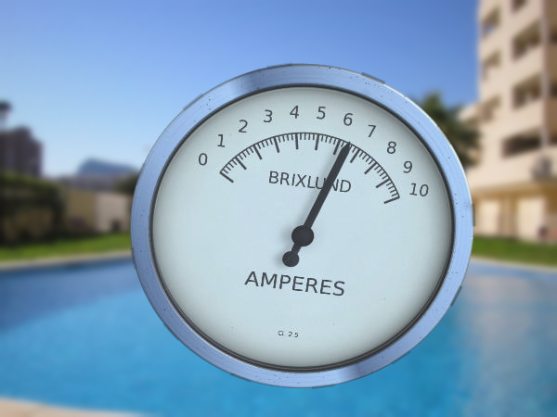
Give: 6.4 A
